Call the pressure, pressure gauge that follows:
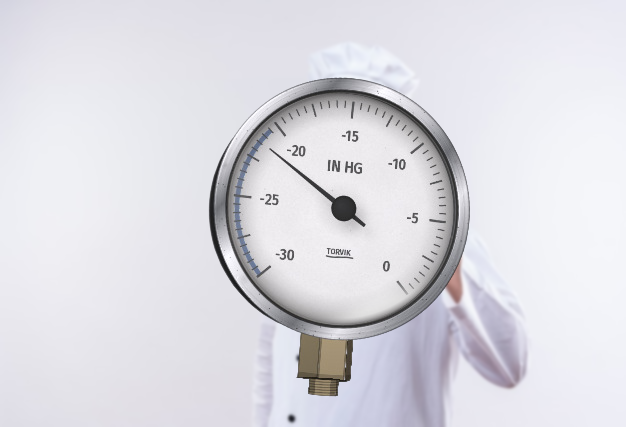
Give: -21.5 inHg
